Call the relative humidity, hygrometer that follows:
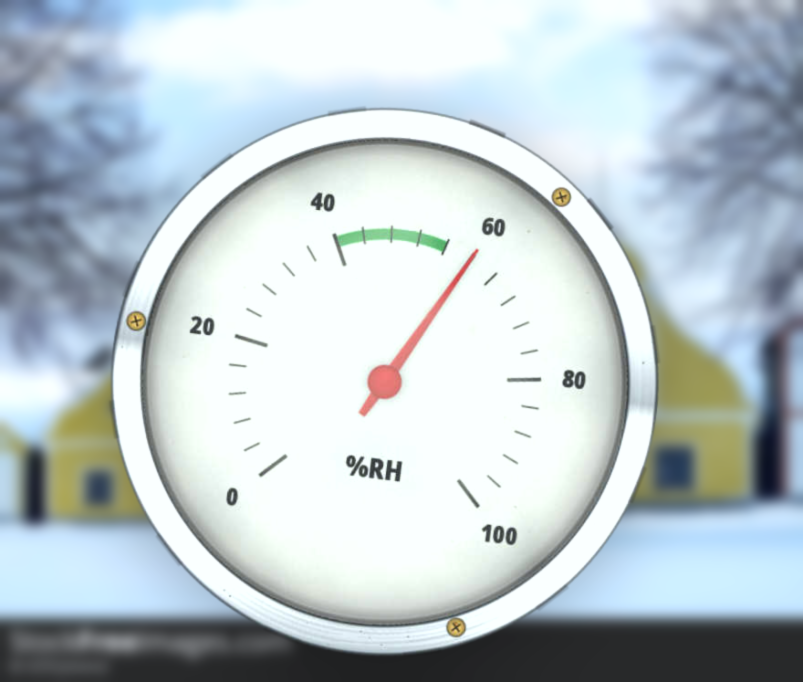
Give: 60 %
